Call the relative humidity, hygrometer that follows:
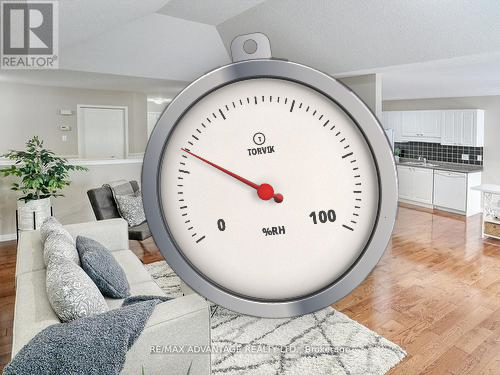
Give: 26 %
